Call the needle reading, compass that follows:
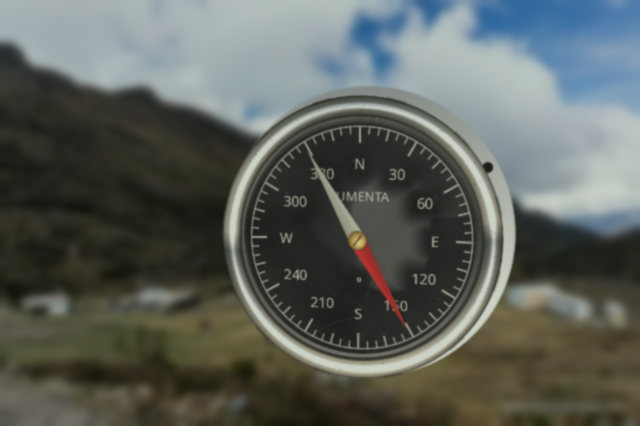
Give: 150 °
